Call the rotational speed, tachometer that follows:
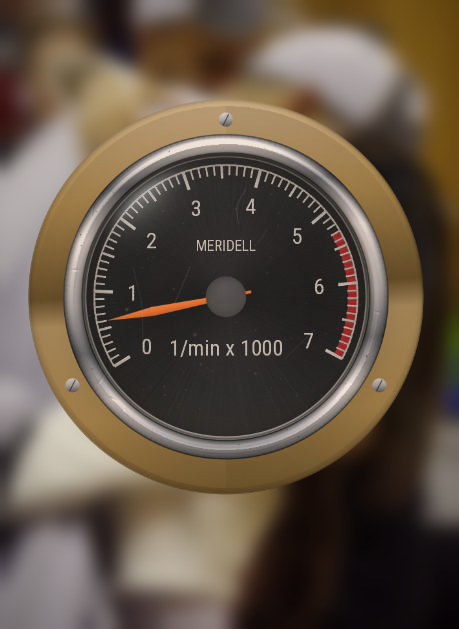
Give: 600 rpm
